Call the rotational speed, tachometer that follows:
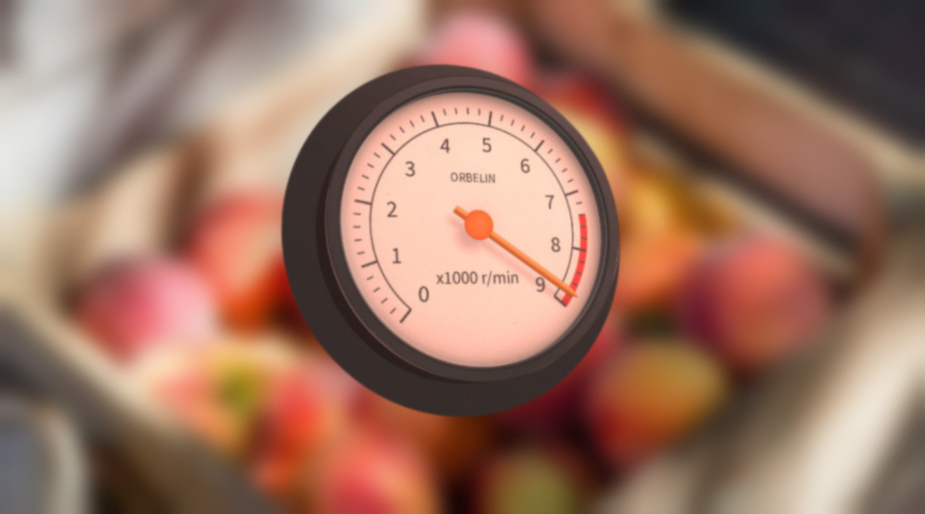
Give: 8800 rpm
